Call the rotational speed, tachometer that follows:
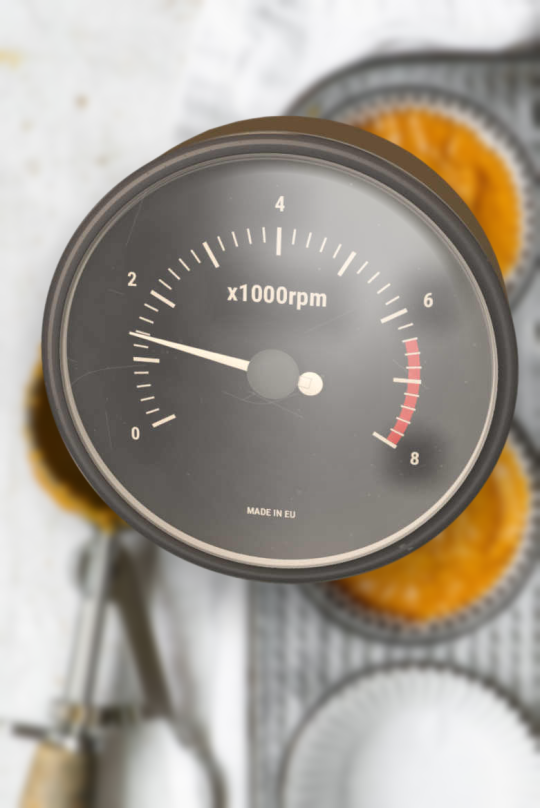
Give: 1400 rpm
